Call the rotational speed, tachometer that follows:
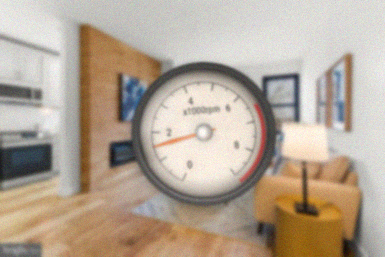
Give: 1500 rpm
